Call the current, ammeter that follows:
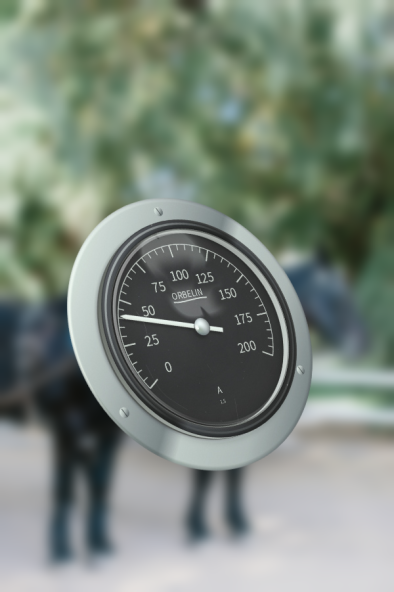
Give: 40 A
